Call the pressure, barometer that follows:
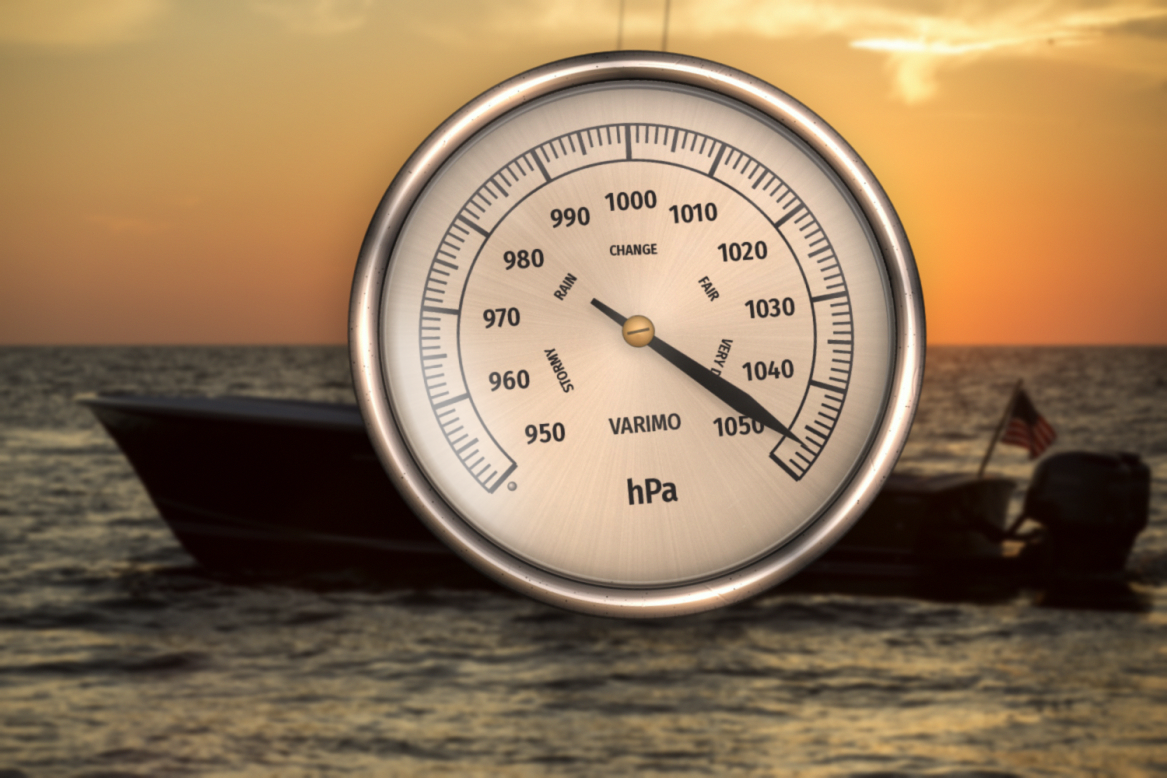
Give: 1047 hPa
